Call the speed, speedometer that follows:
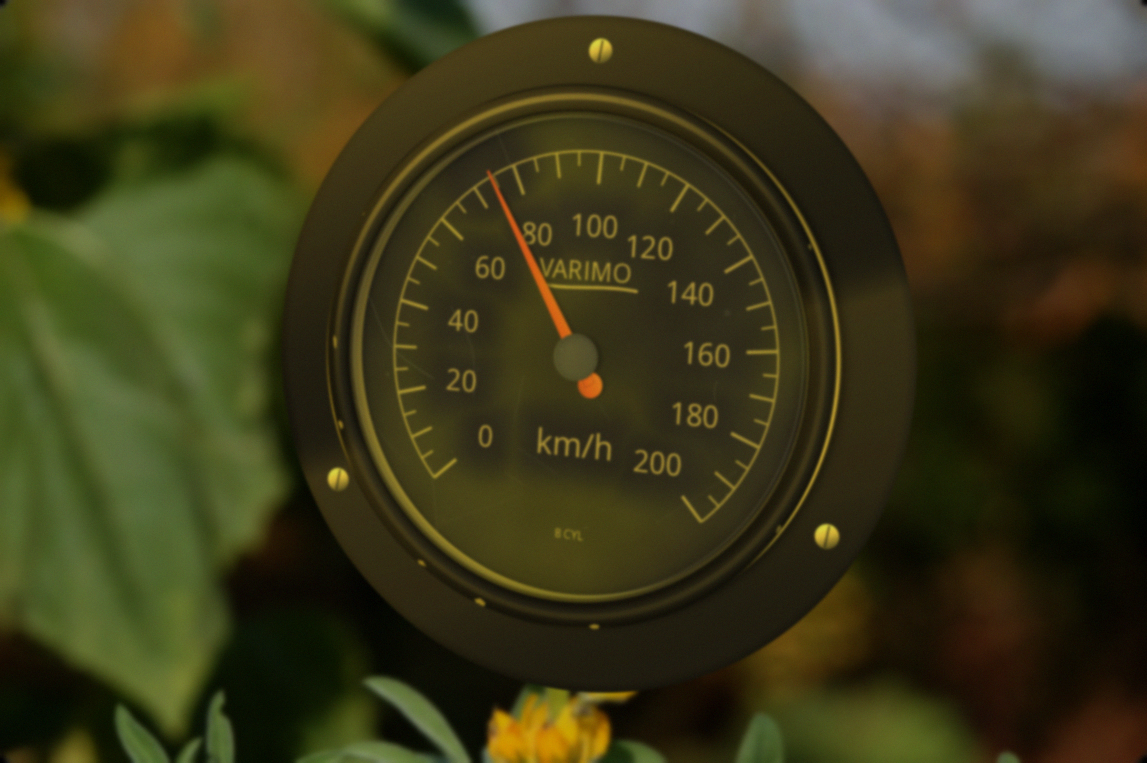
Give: 75 km/h
